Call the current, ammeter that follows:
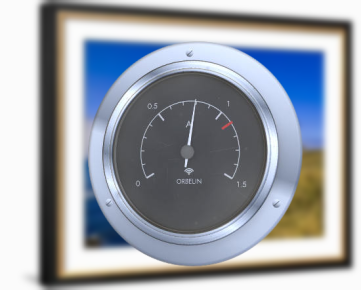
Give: 0.8 A
